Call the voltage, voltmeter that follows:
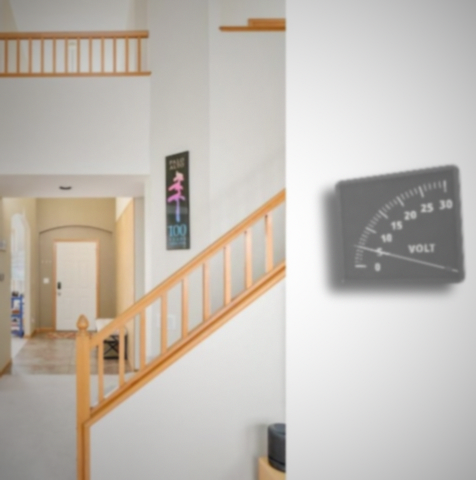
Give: 5 V
